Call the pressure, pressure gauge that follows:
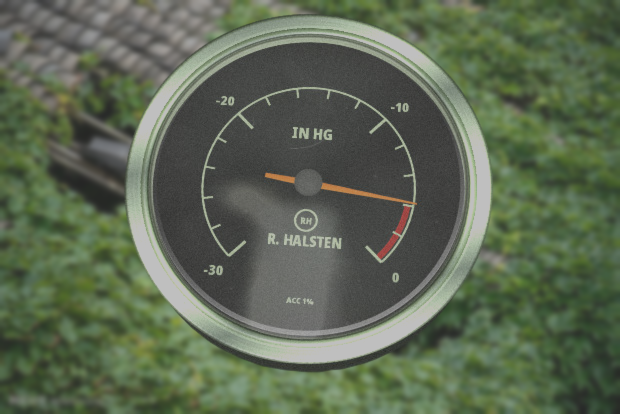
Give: -4 inHg
